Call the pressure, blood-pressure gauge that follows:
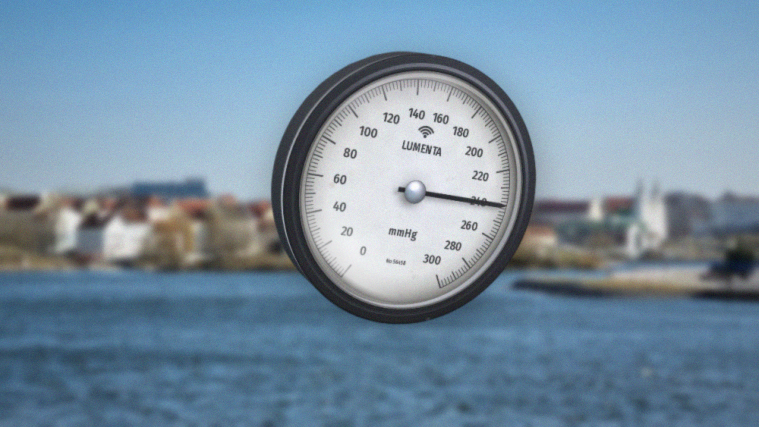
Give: 240 mmHg
